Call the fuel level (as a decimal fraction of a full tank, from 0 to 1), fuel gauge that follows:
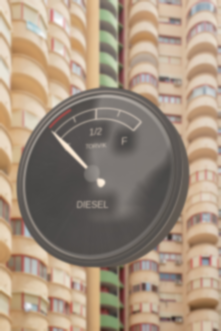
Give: 0
